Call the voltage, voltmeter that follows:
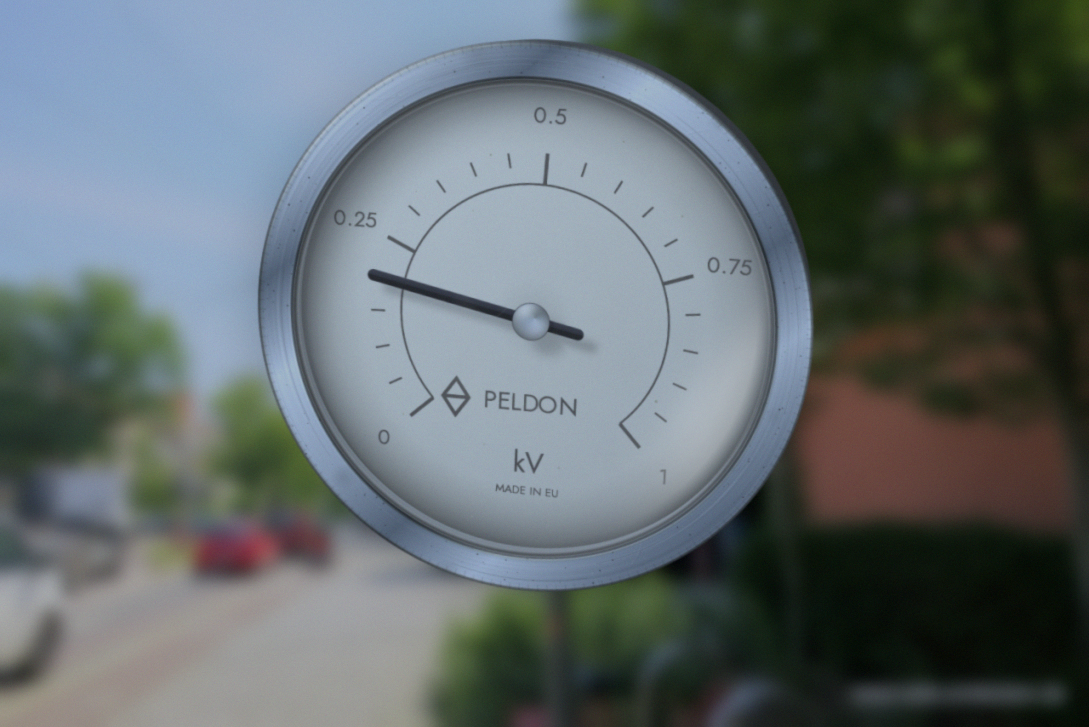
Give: 0.2 kV
